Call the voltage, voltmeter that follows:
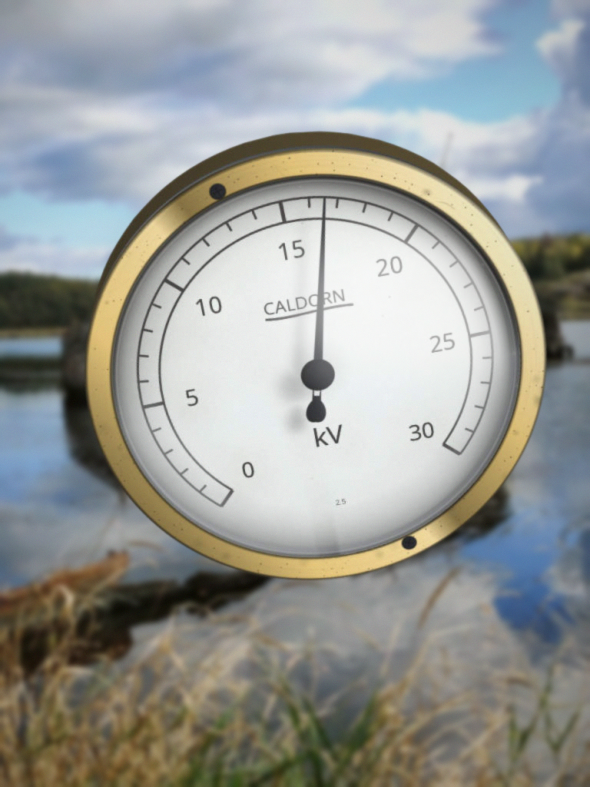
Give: 16.5 kV
